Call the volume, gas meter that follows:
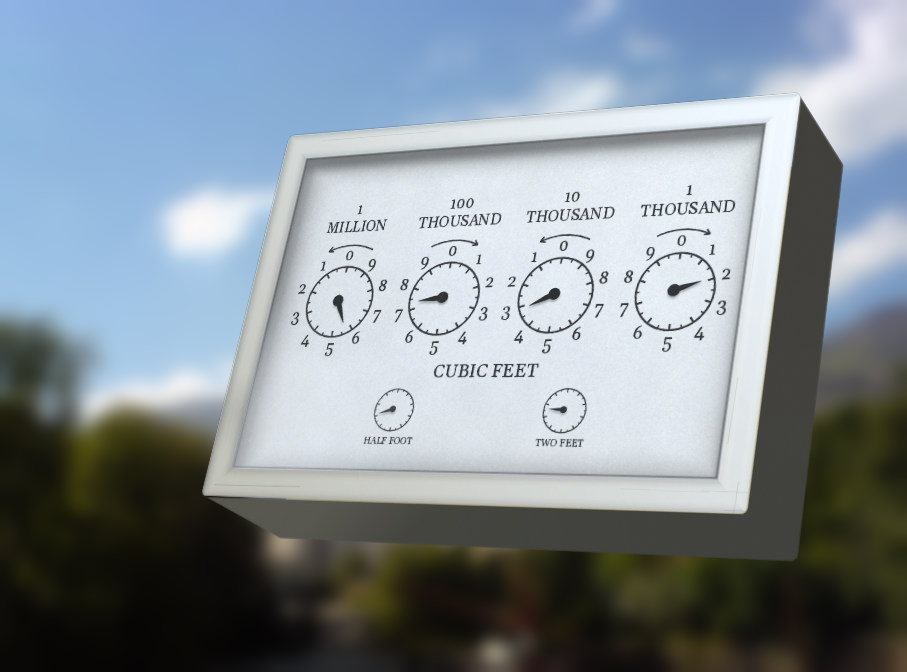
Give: 573200 ft³
